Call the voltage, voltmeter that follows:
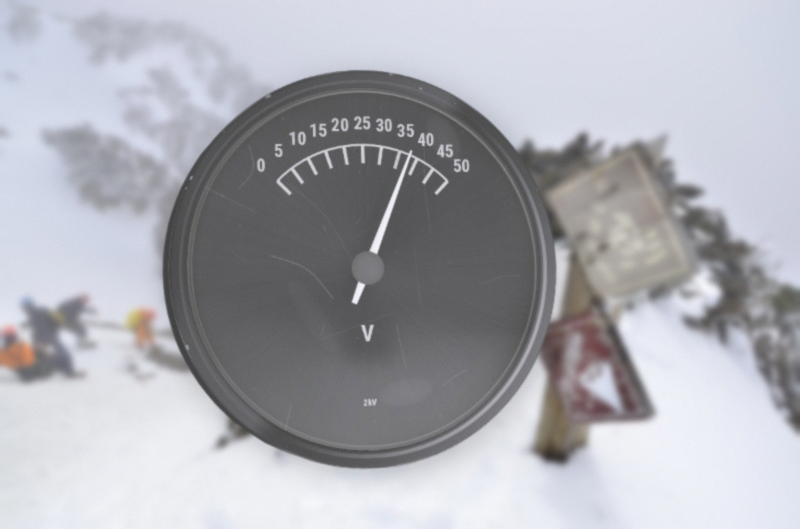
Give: 37.5 V
